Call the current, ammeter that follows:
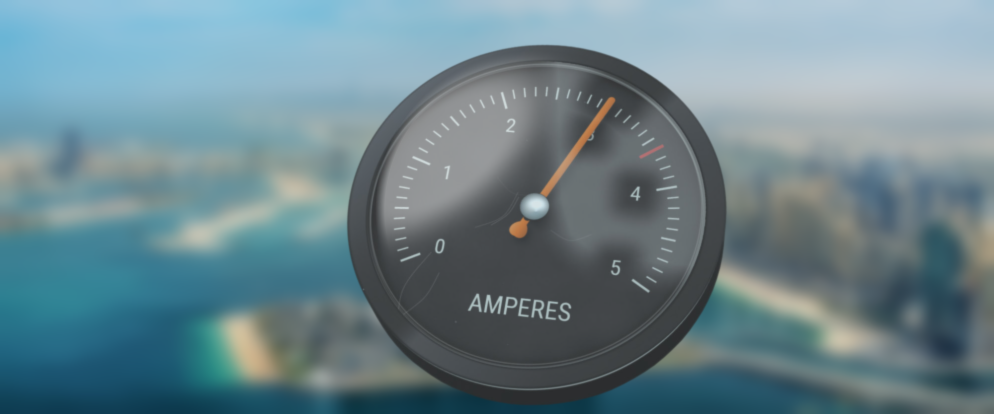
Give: 3 A
